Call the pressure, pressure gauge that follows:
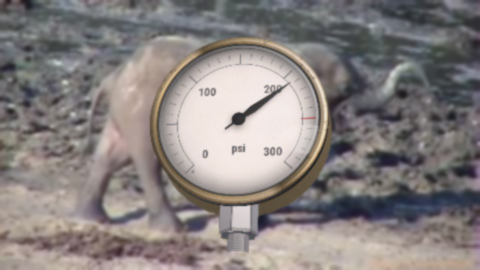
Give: 210 psi
